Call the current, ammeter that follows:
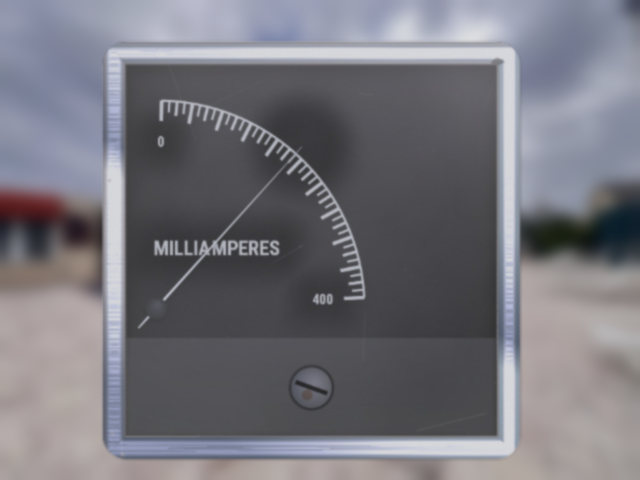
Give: 190 mA
